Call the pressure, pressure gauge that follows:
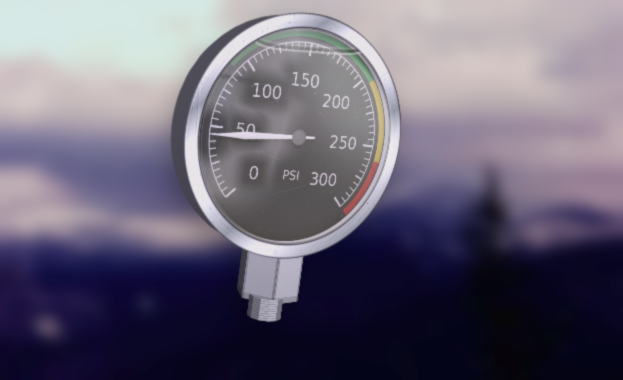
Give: 45 psi
